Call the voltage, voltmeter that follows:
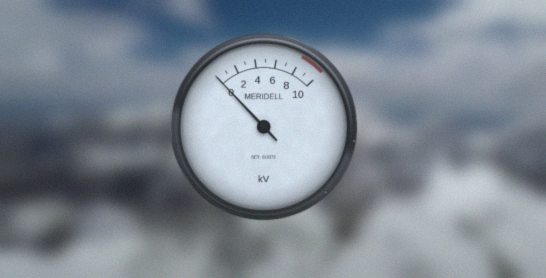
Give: 0 kV
